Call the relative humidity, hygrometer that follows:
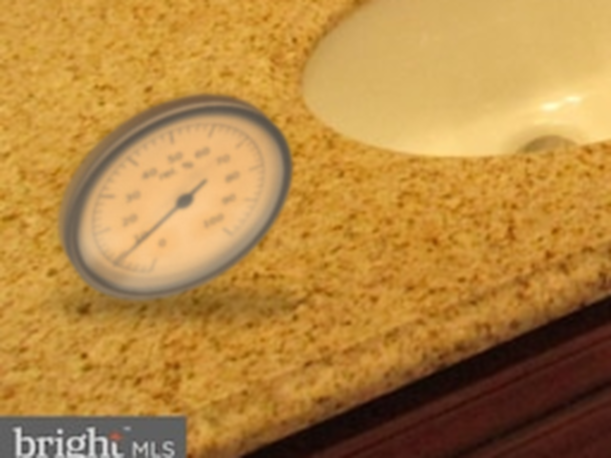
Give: 10 %
